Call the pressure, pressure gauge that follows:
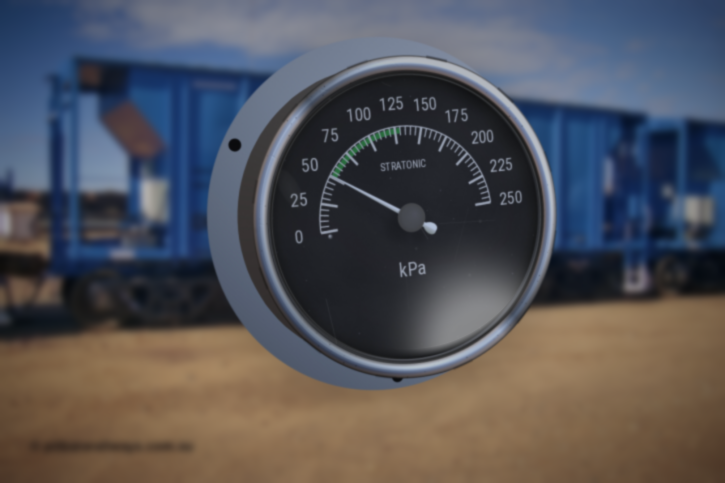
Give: 50 kPa
